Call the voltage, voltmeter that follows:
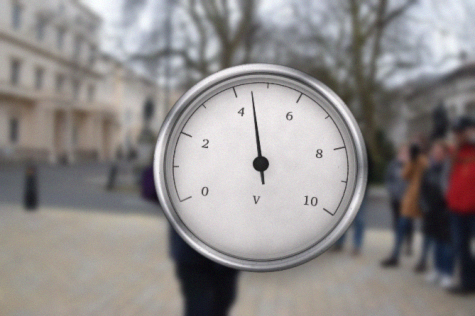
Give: 4.5 V
